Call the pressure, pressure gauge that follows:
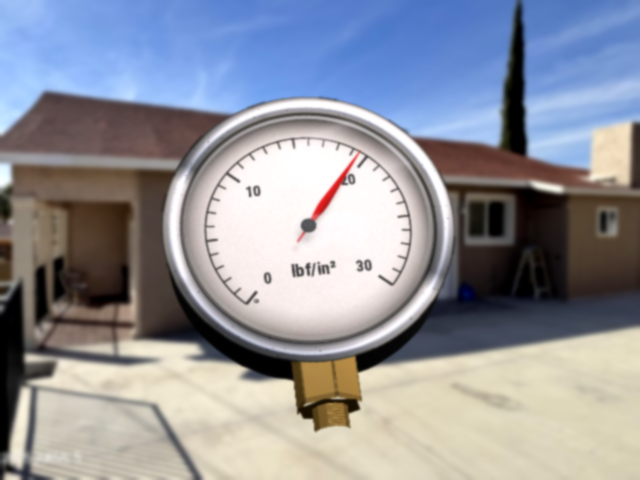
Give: 19.5 psi
